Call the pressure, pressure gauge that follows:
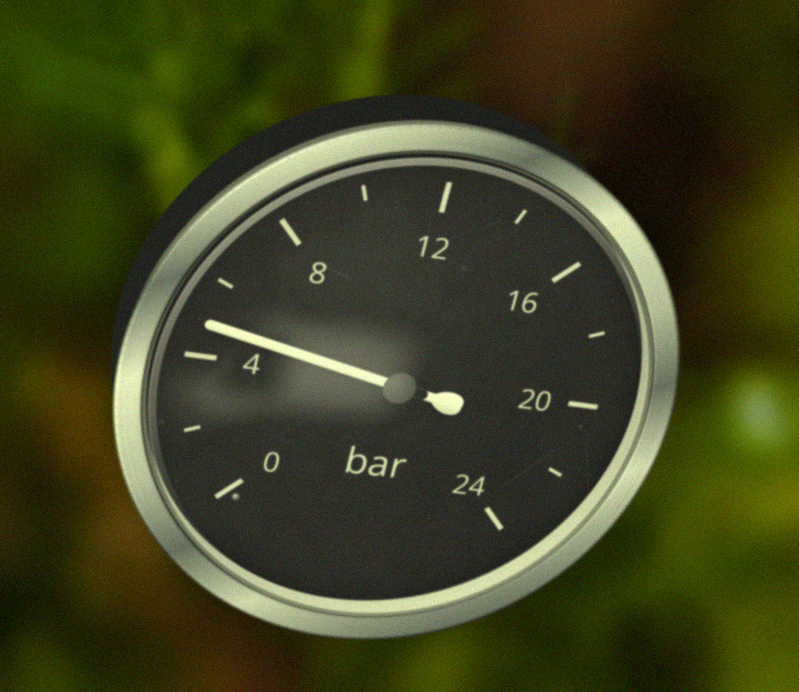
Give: 5 bar
